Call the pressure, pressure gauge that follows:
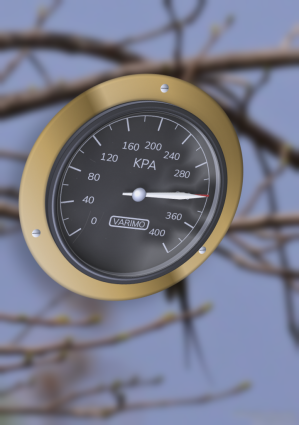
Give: 320 kPa
